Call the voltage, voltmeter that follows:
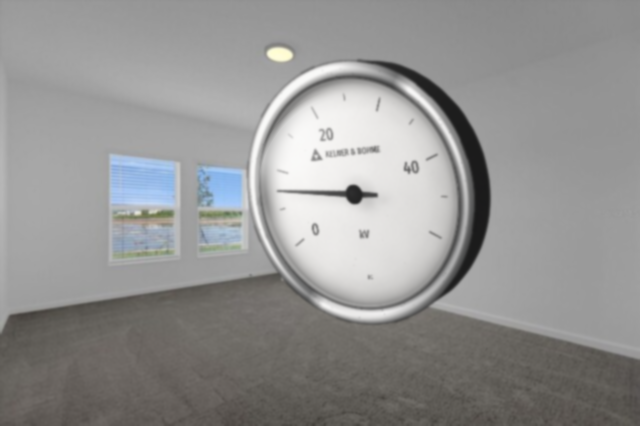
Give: 7.5 kV
